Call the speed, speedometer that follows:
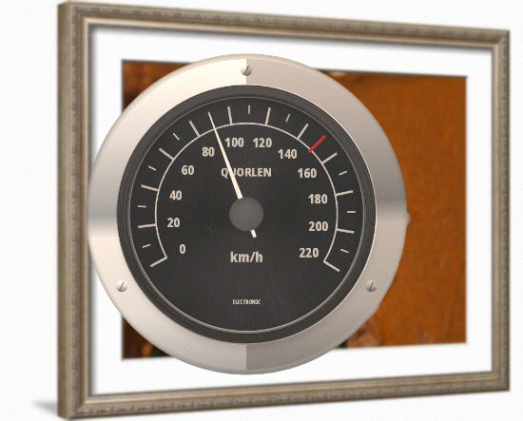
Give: 90 km/h
